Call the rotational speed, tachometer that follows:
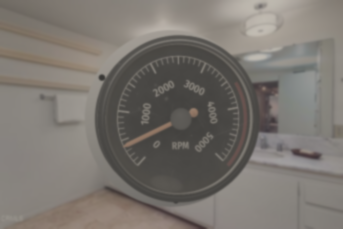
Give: 400 rpm
